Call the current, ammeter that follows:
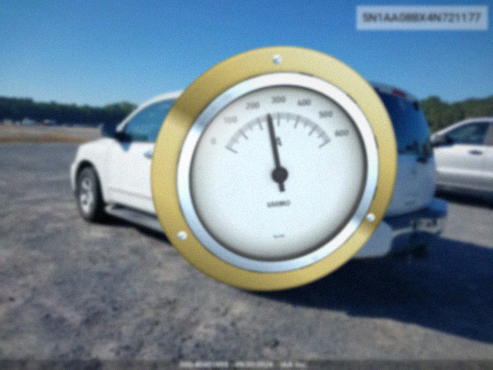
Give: 250 A
